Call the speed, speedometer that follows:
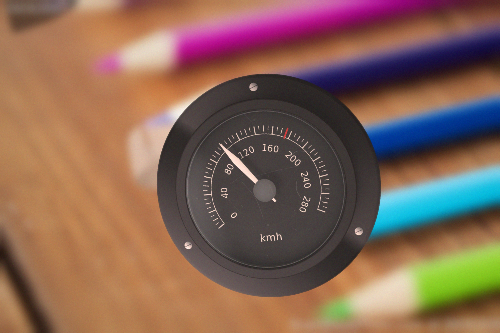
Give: 100 km/h
